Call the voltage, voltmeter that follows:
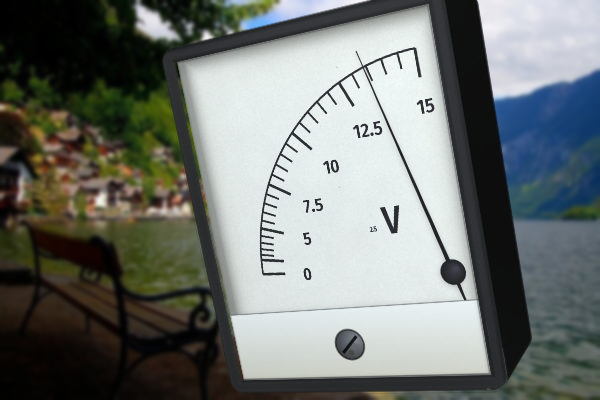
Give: 13.5 V
